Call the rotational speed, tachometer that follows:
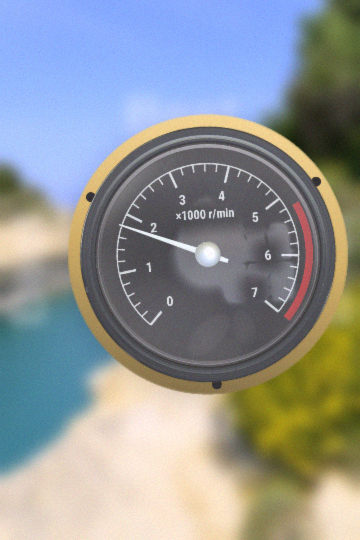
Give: 1800 rpm
